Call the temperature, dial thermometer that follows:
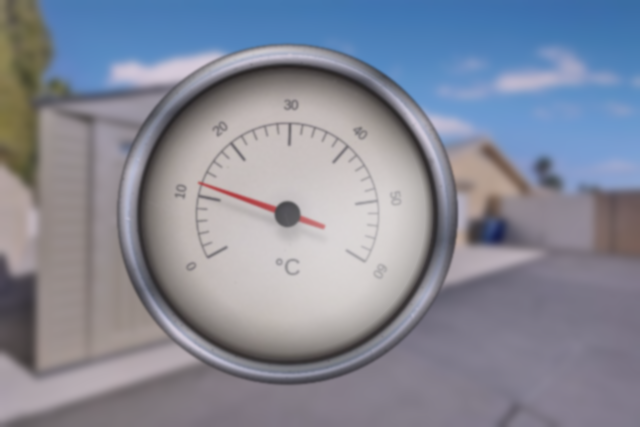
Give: 12 °C
